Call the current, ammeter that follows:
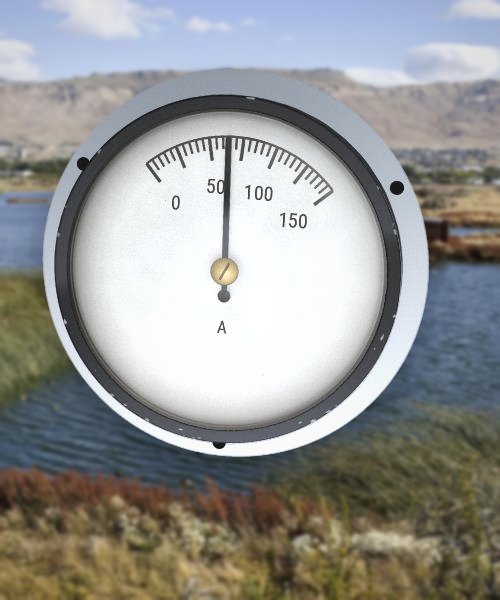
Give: 65 A
